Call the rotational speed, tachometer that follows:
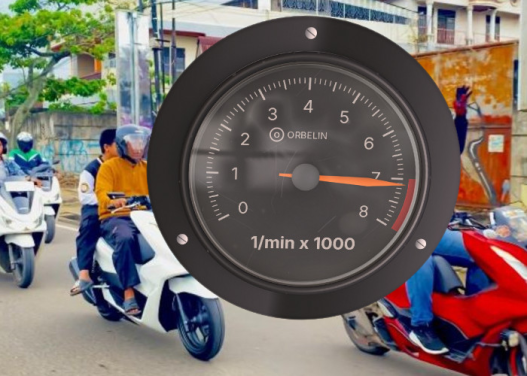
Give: 7100 rpm
